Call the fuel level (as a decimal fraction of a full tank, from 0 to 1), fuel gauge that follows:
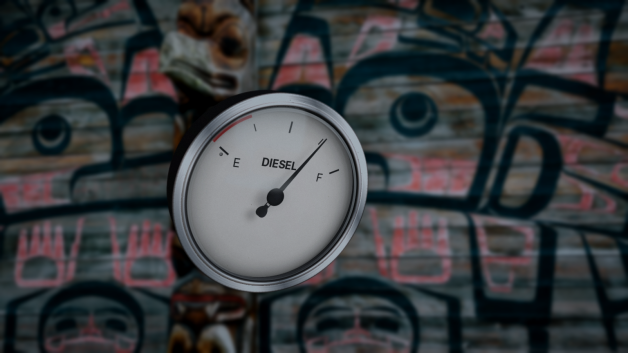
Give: 0.75
